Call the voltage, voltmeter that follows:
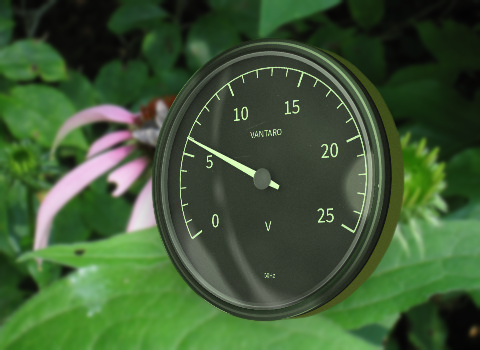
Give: 6 V
